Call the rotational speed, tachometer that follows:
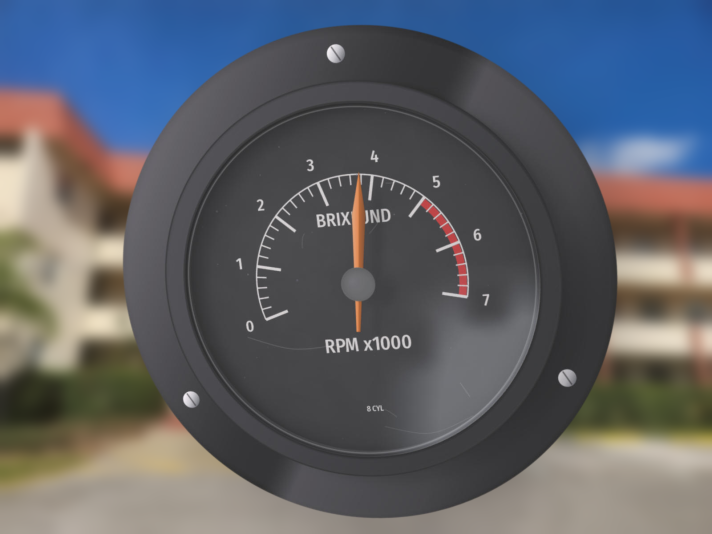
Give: 3800 rpm
